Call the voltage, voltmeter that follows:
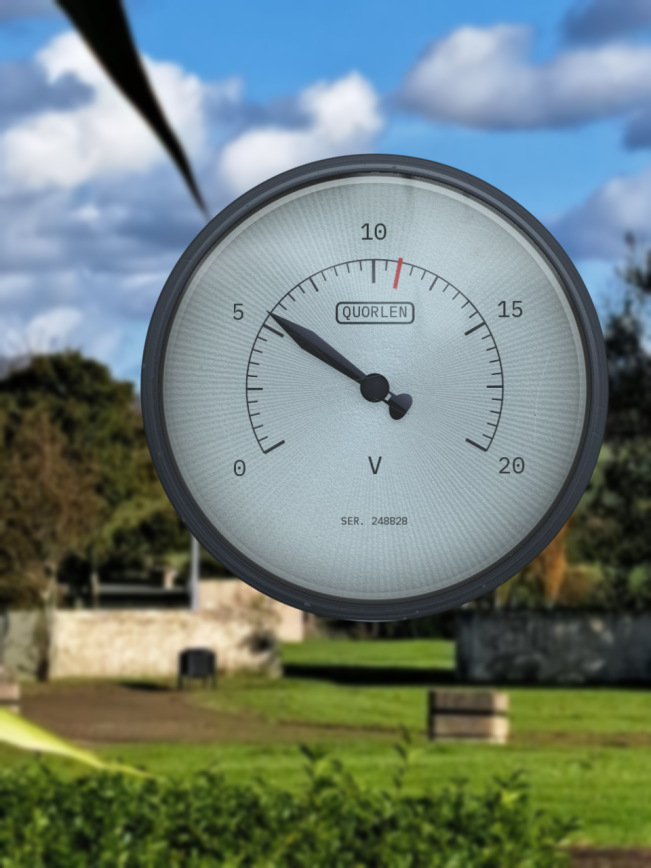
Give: 5.5 V
